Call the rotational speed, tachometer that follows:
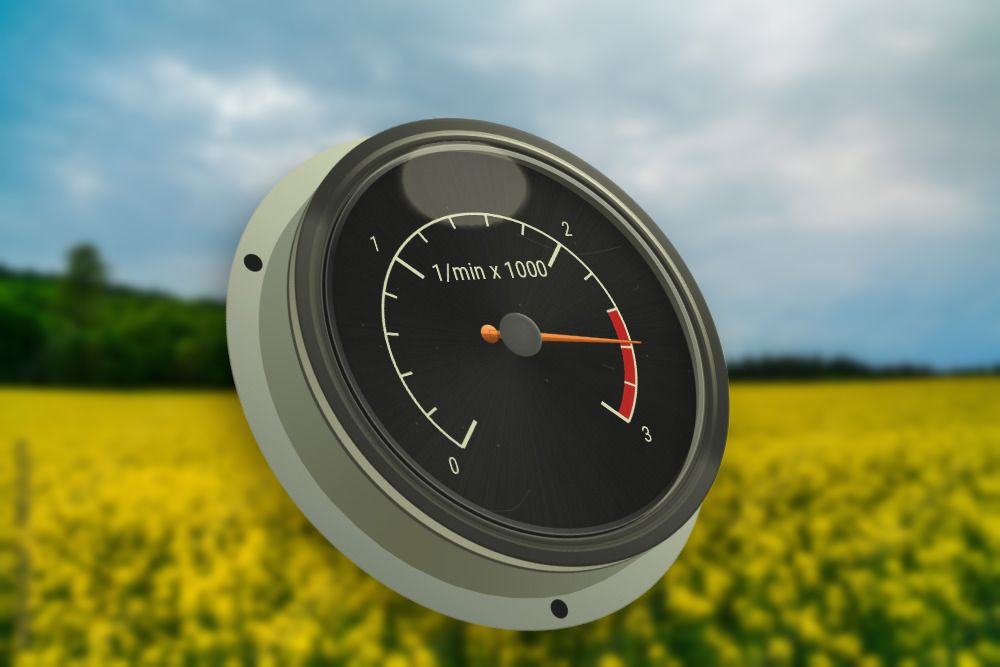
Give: 2600 rpm
